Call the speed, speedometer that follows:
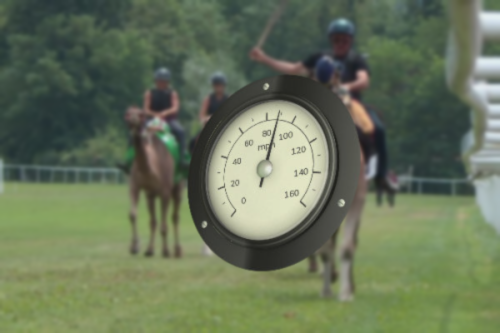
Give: 90 mph
